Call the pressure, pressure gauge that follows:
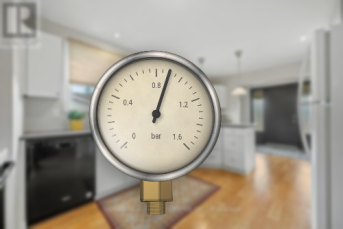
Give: 0.9 bar
